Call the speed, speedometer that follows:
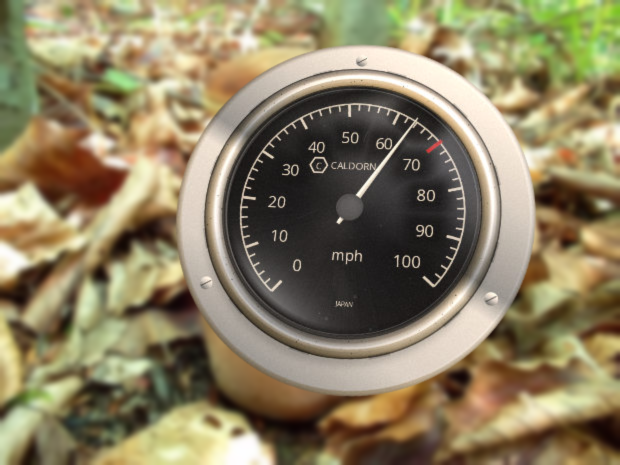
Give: 64 mph
